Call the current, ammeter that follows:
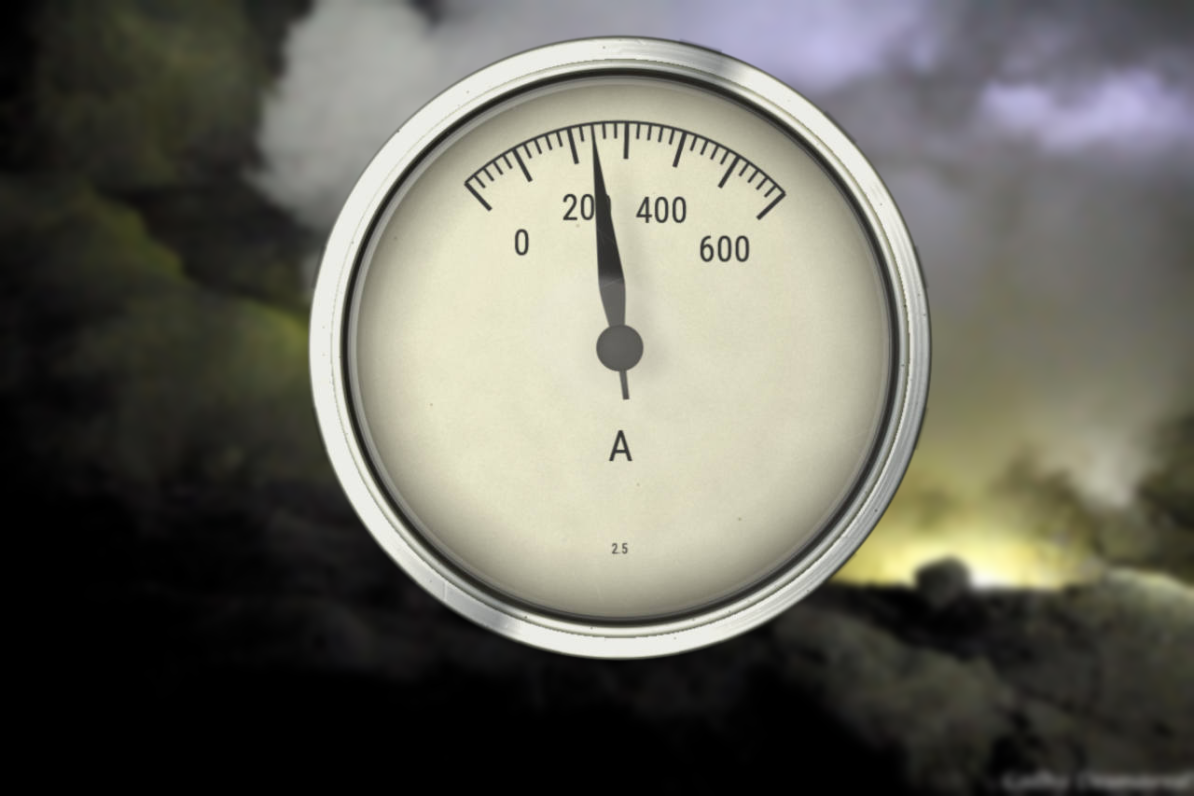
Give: 240 A
